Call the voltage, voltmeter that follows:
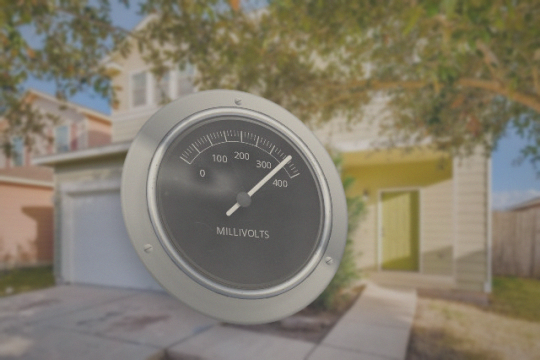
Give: 350 mV
